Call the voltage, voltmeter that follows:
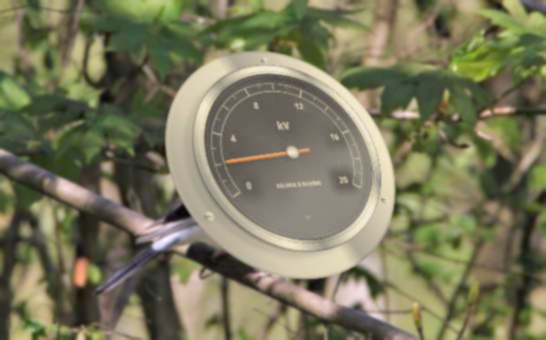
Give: 2 kV
